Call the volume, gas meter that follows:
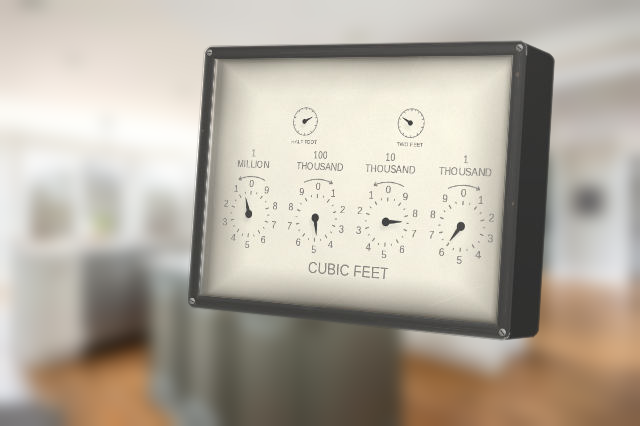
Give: 47600 ft³
